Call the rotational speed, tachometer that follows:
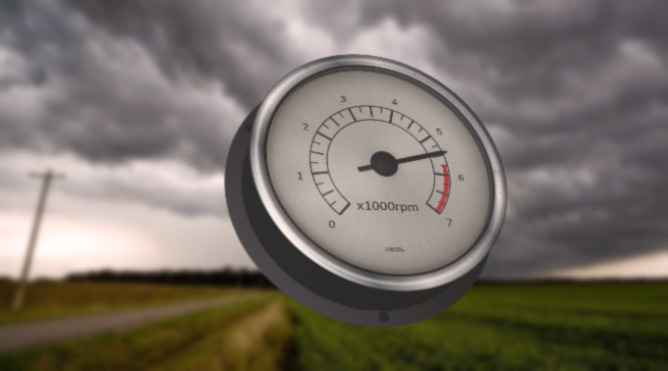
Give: 5500 rpm
